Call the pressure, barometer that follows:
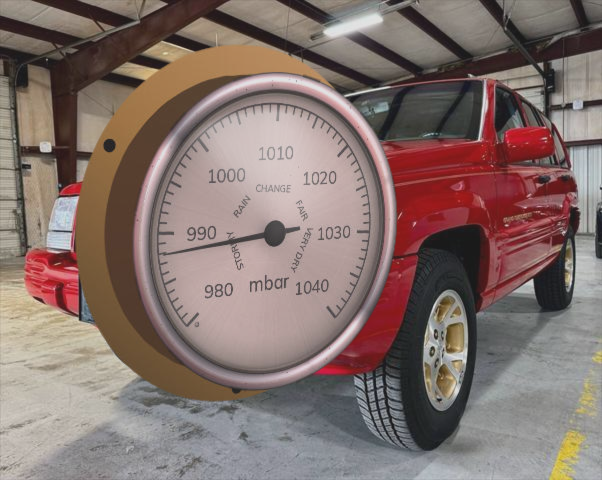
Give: 988 mbar
